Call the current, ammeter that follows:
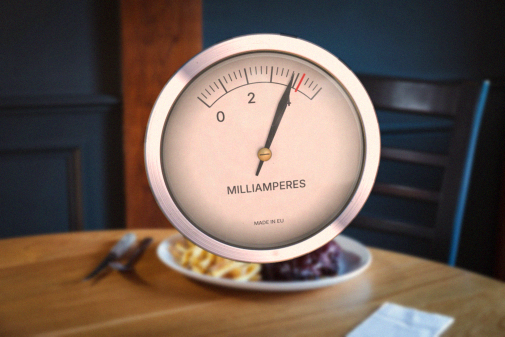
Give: 3.8 mA
